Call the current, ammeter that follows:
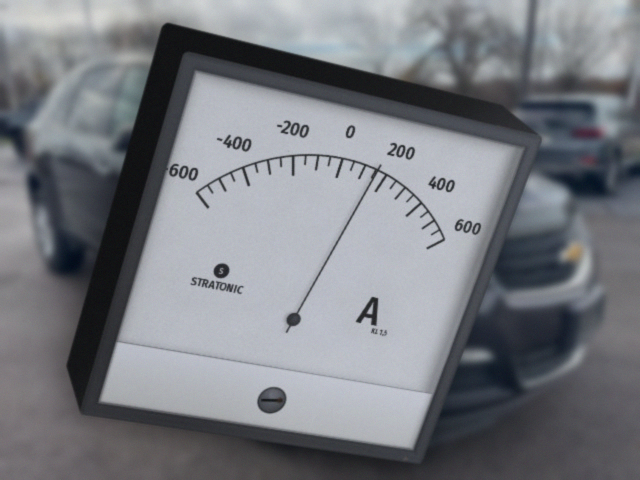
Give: 150 A
